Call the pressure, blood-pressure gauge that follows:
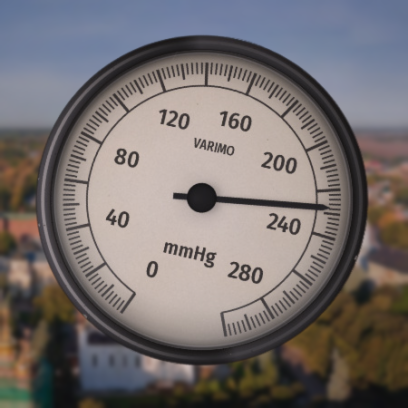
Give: 228 mmHg
